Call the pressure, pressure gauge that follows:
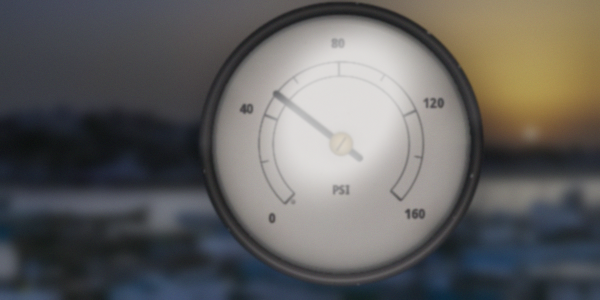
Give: 50 psi
